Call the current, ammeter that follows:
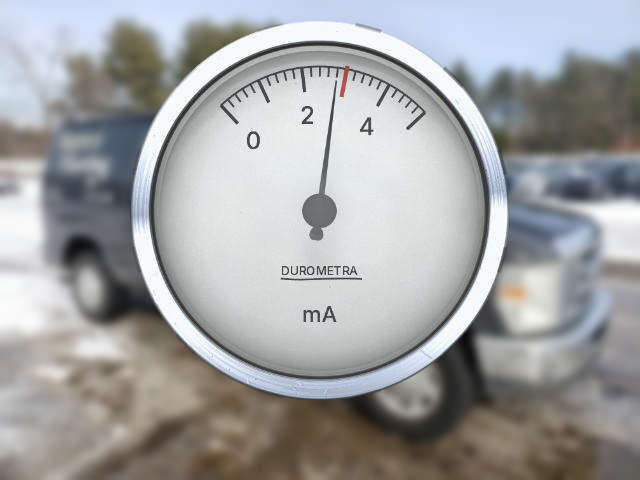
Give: 2.8 mA
